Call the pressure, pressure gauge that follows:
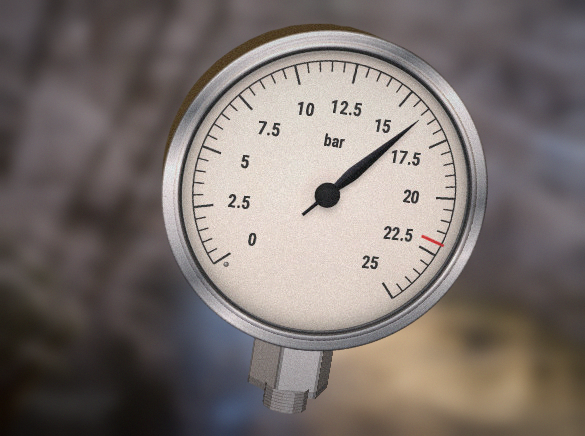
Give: 16 bar
